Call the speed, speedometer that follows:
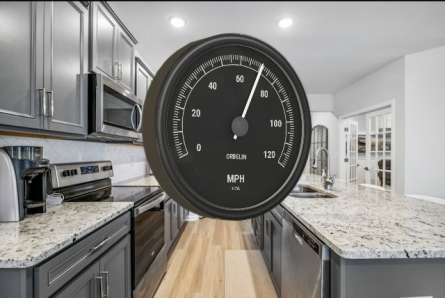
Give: 70 mph
